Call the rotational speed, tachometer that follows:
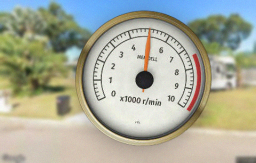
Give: 5000 rpm
